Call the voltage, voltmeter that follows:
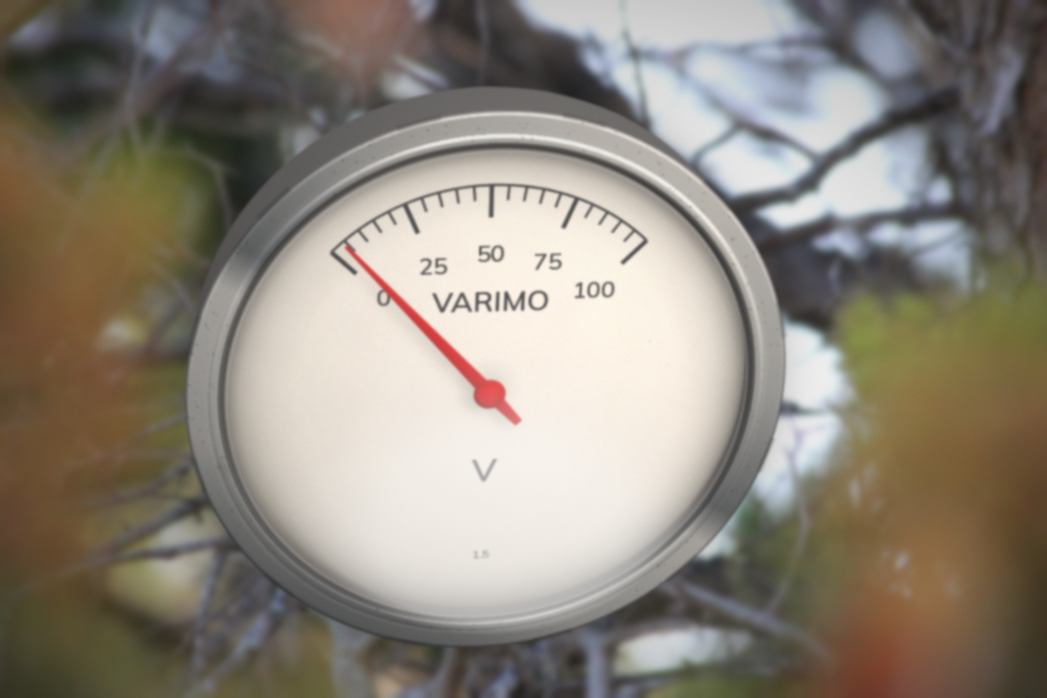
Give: 5 V
